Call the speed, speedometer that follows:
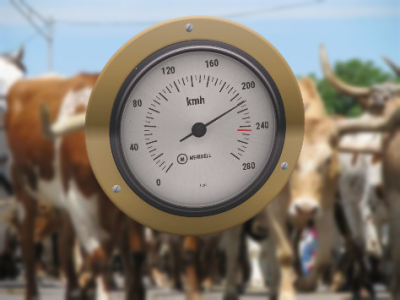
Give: 210 km/h
